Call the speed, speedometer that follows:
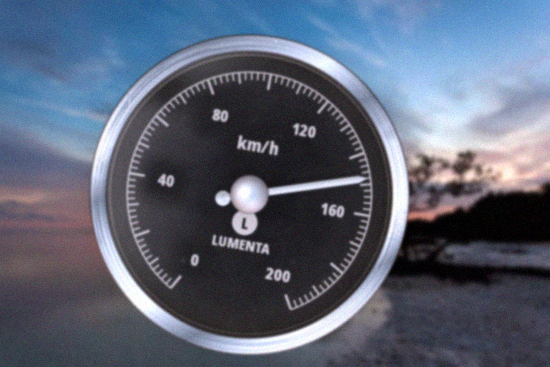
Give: 148 km/h
